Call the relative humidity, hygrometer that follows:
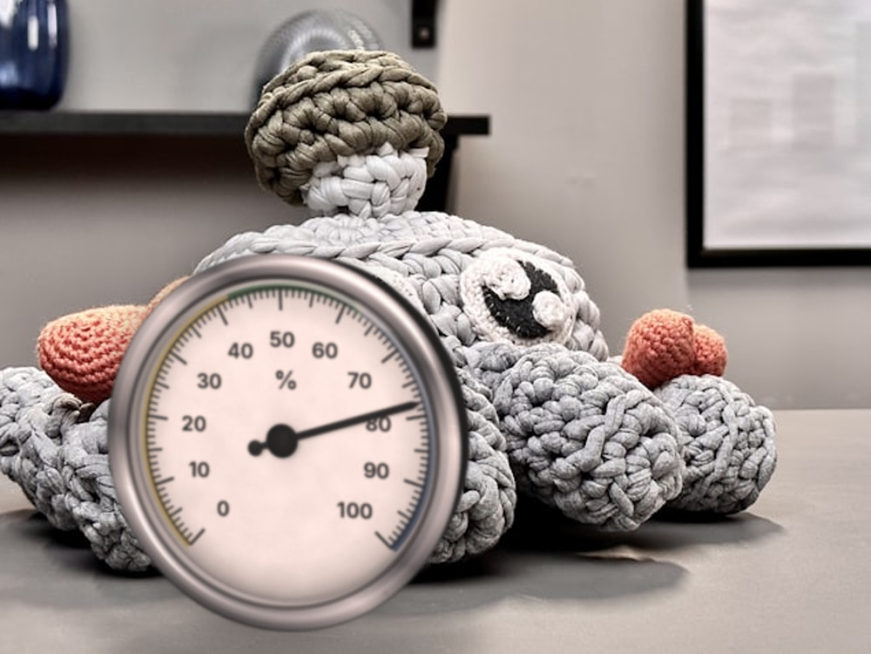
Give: 78 %
